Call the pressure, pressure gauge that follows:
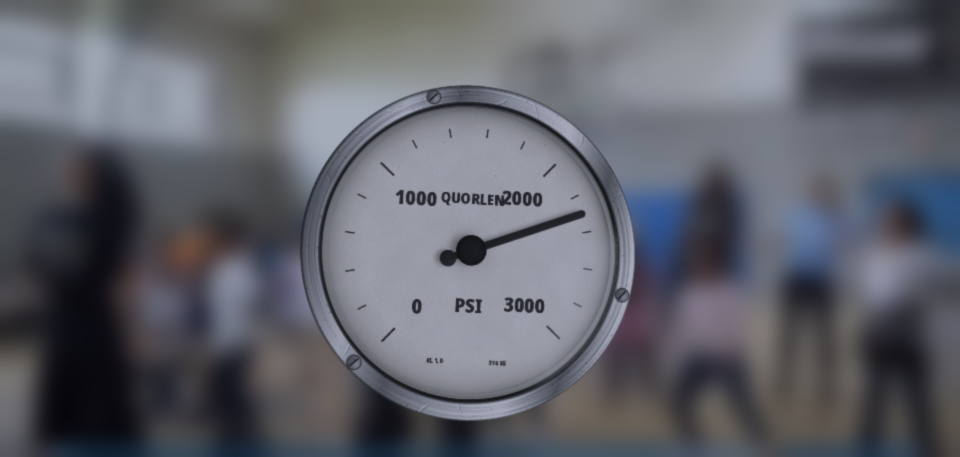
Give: 2300 psi
